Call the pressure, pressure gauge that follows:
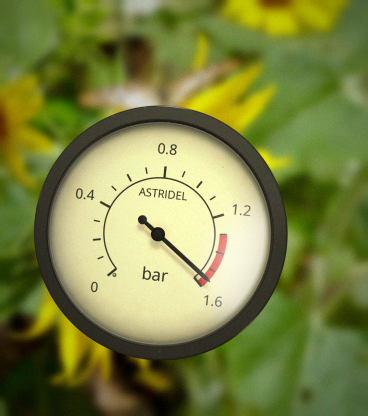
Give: 1.55 bar
